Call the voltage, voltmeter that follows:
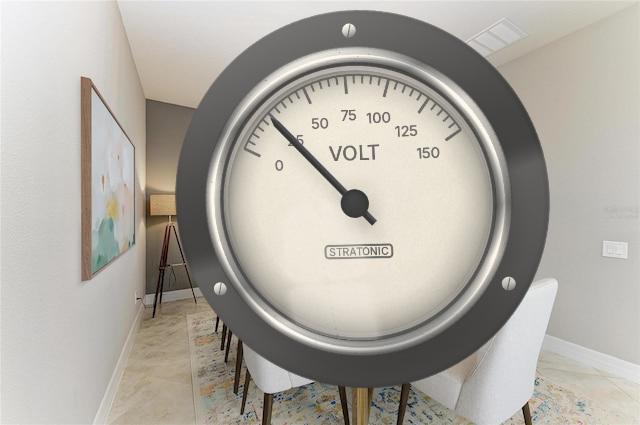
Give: 25 V
